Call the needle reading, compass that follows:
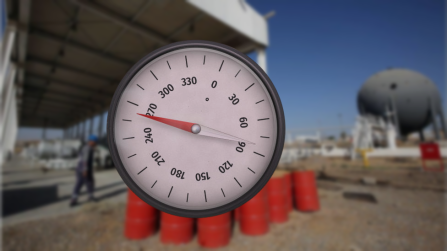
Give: 262.5 °
